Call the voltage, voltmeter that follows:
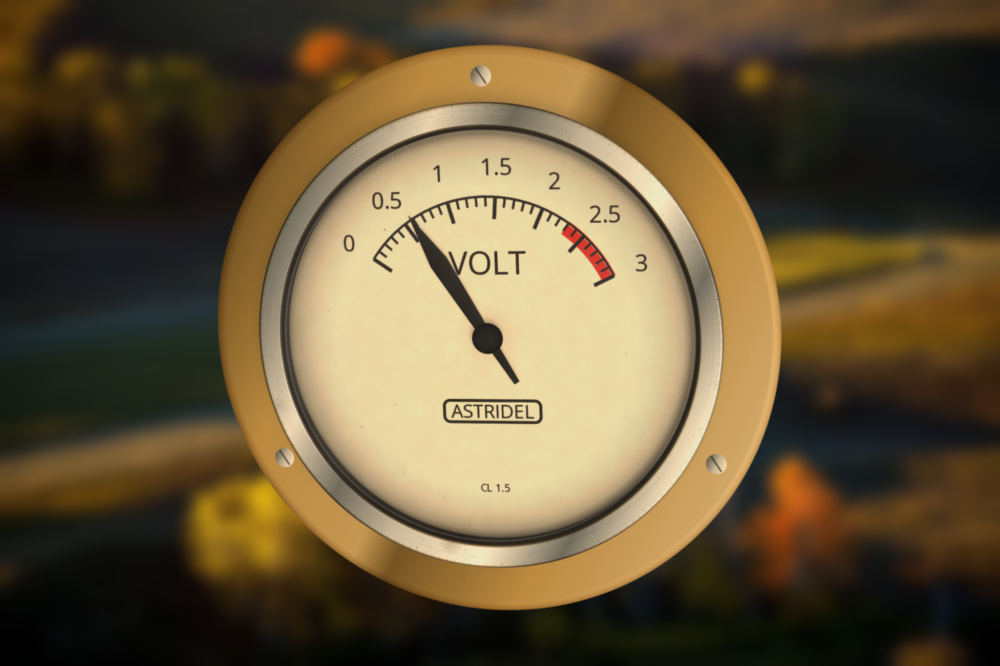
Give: 0.6 V
